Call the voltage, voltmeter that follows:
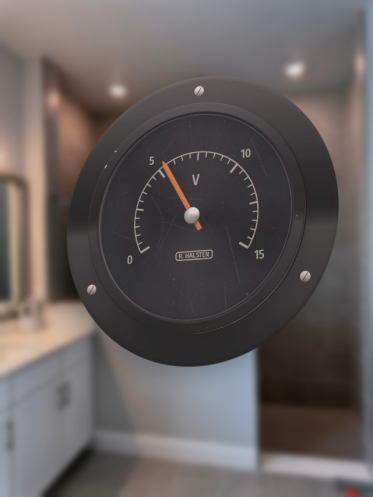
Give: 5.5 V
